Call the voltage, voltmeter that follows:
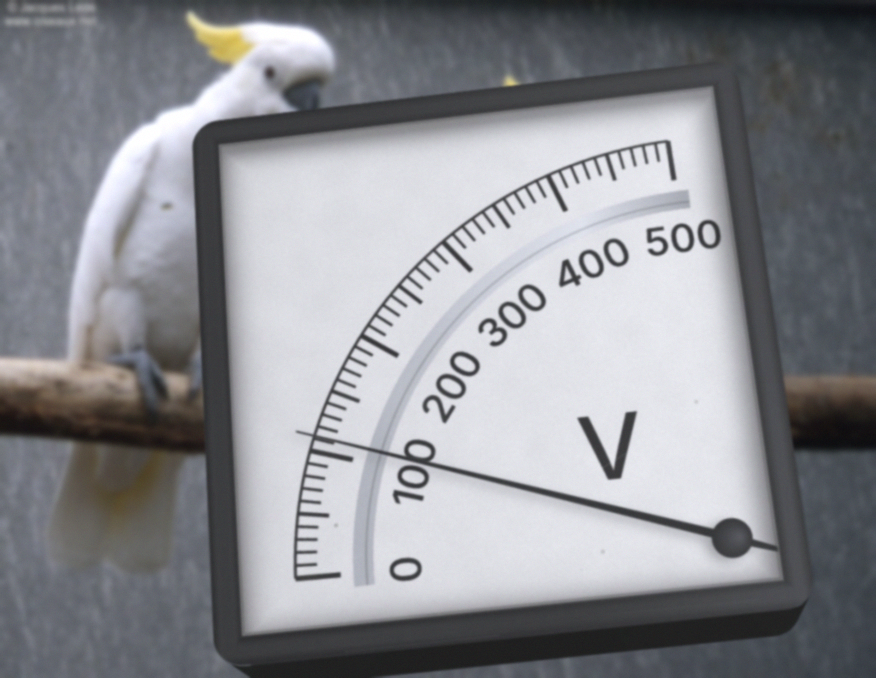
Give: 110 V
